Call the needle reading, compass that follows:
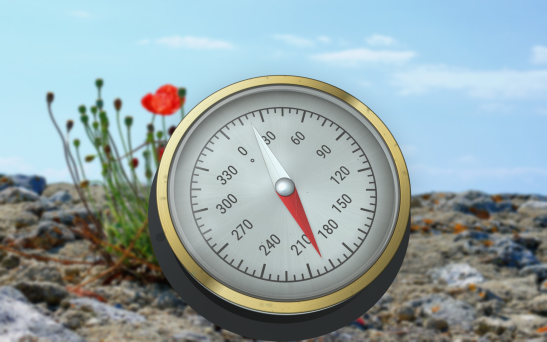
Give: 200 °
